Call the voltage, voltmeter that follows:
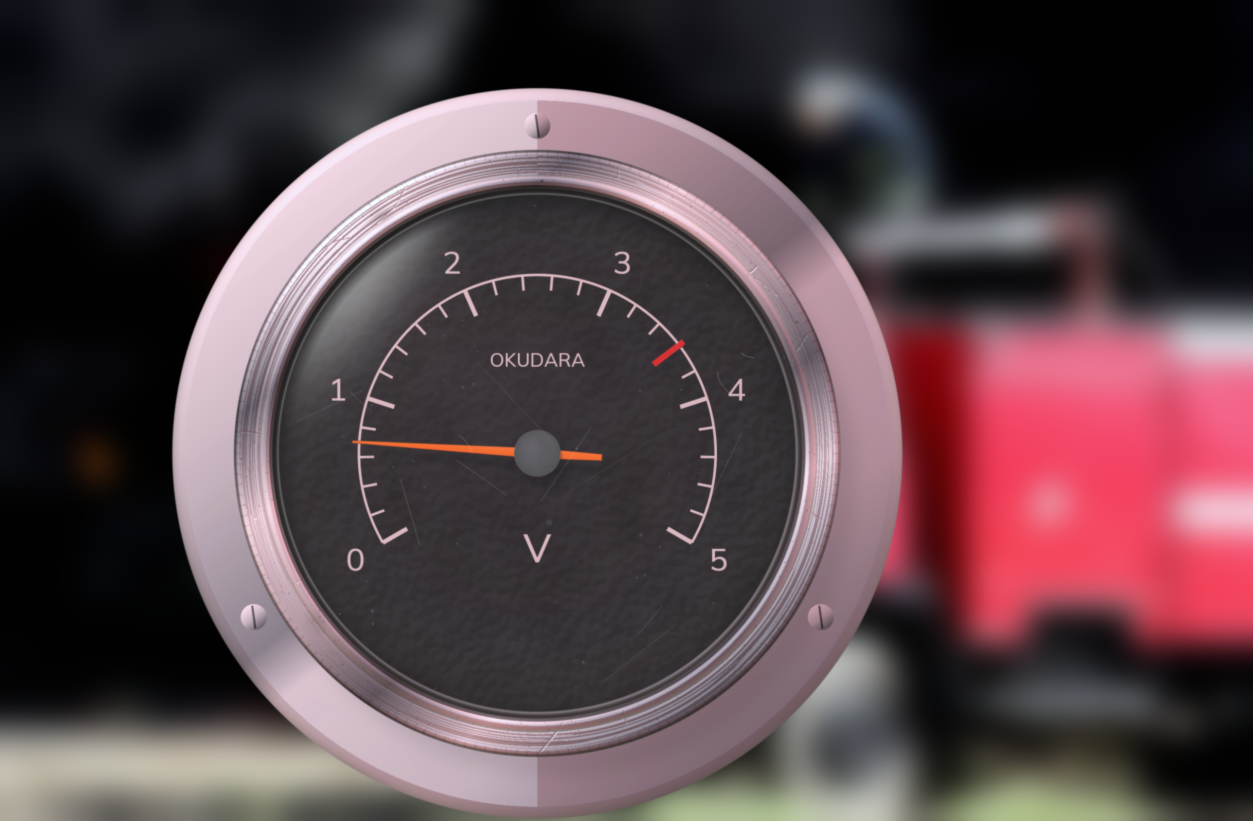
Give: 0.7 V
